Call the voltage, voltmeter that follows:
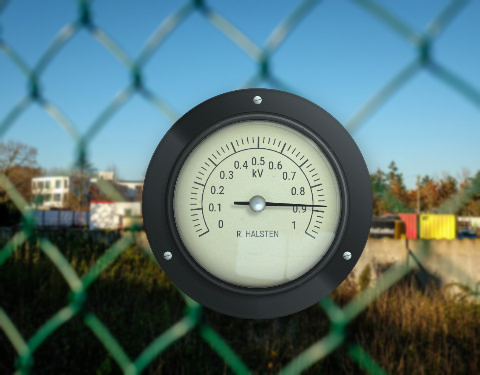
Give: 0.88 kV
